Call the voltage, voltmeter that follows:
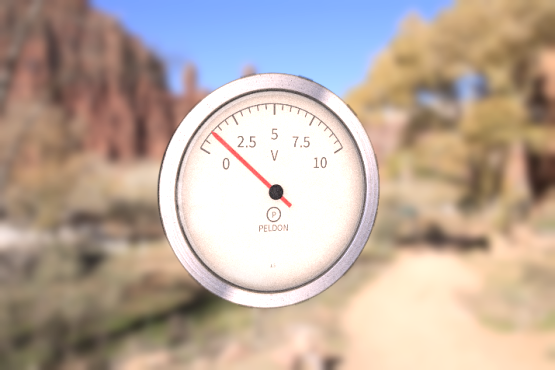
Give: 1 V
